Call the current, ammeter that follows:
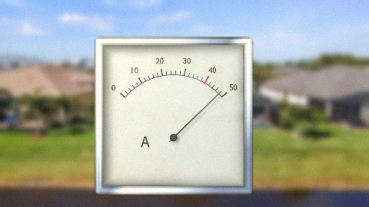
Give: 48 A
